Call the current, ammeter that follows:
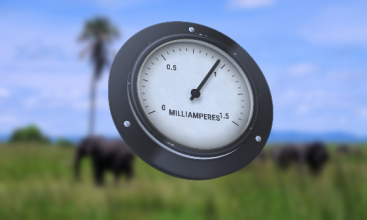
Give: 0.95 mA
